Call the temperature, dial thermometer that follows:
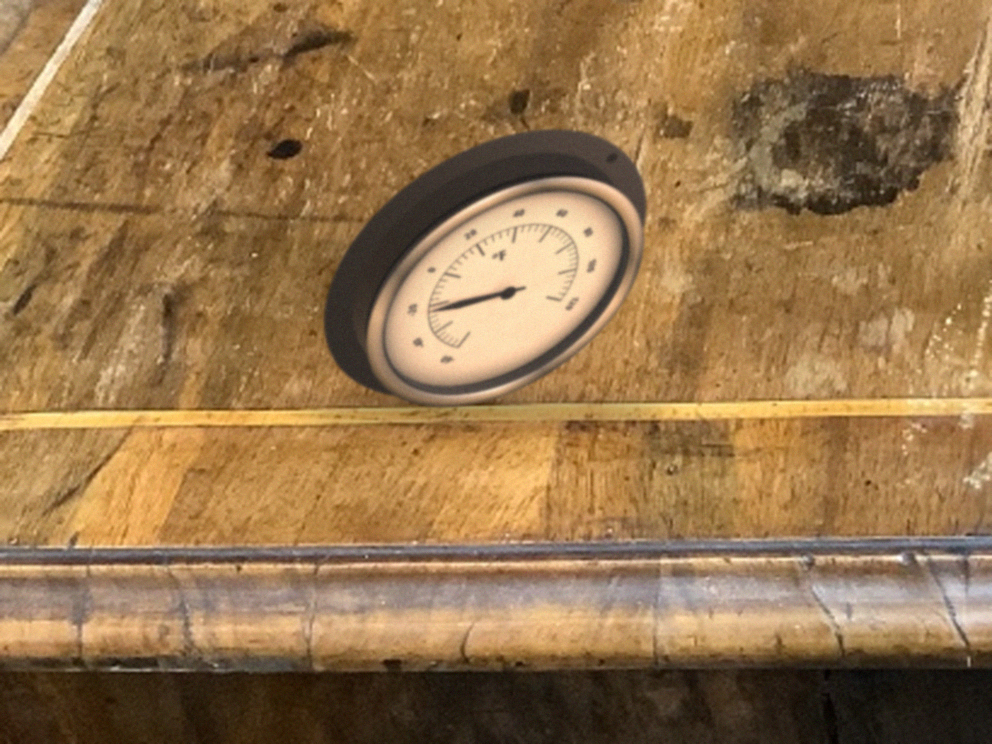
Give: -20 °F
